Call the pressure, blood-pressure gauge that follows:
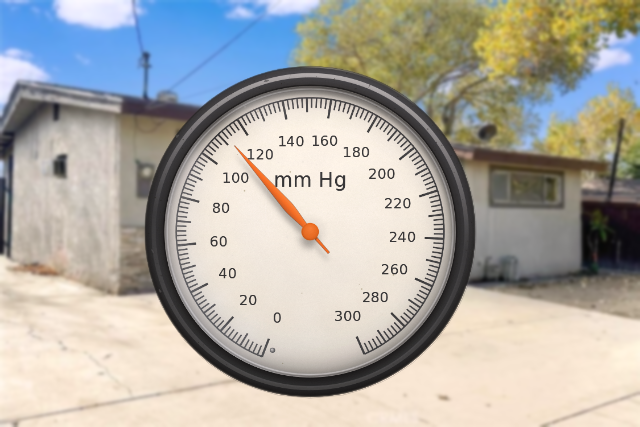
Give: 112 mmHg
